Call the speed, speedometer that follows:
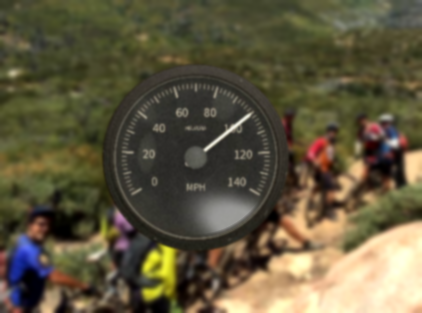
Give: 100 mph
